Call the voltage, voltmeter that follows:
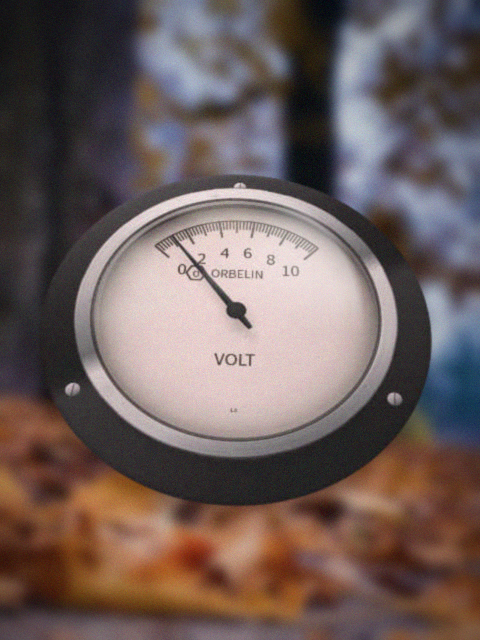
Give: 1 V
